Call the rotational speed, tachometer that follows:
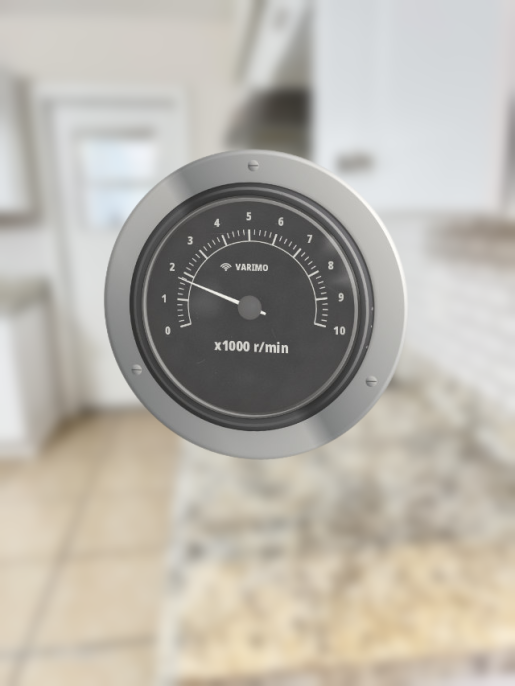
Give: 1800 rpm
